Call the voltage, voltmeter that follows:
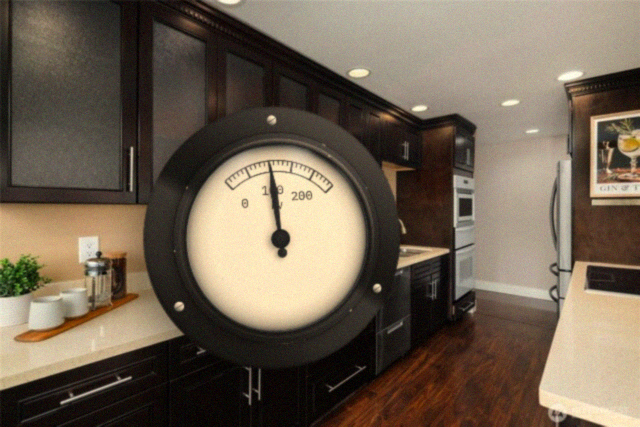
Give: 100 mV
